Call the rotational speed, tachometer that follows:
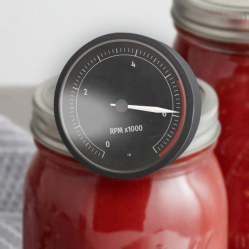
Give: 5900 rpm
